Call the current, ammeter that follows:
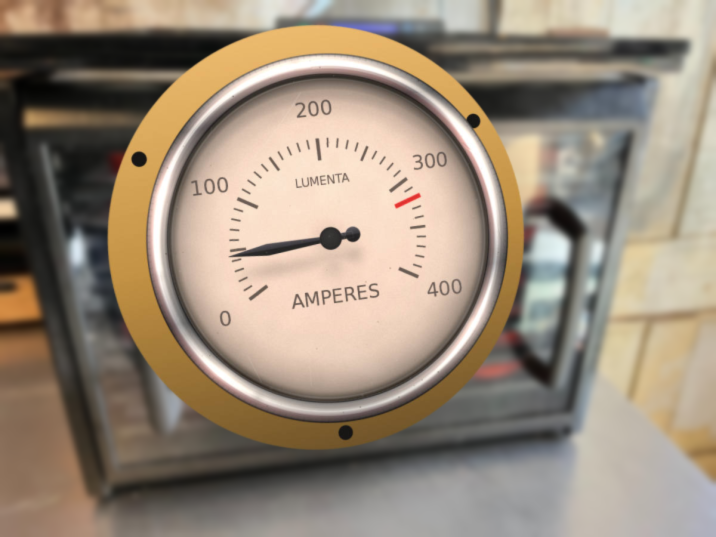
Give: 45 A
